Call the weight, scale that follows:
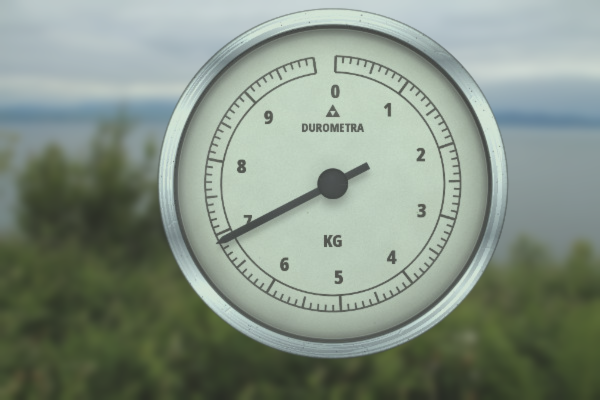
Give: 6.9 kg
